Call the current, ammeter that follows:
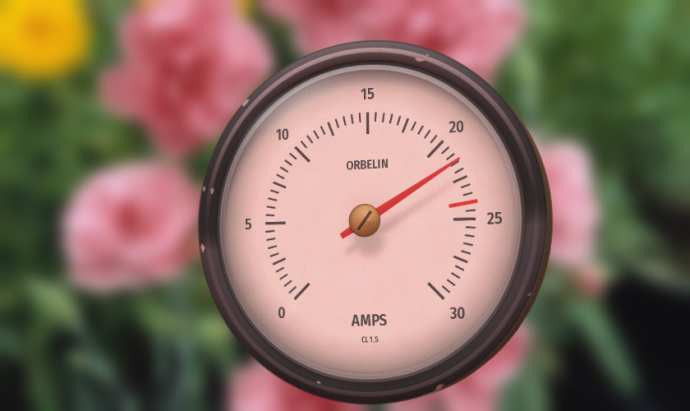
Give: 21.5 A
